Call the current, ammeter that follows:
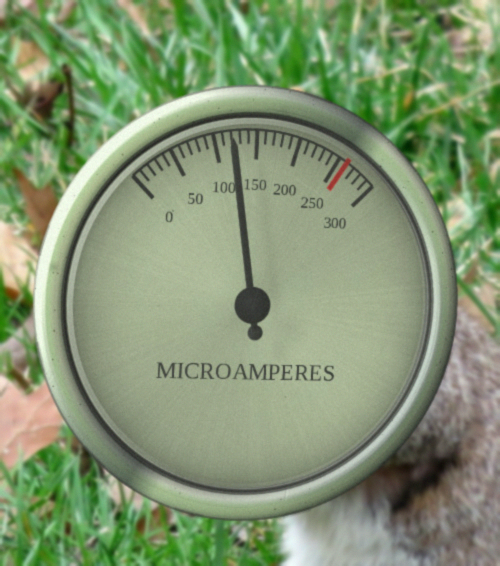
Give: 120 µA
